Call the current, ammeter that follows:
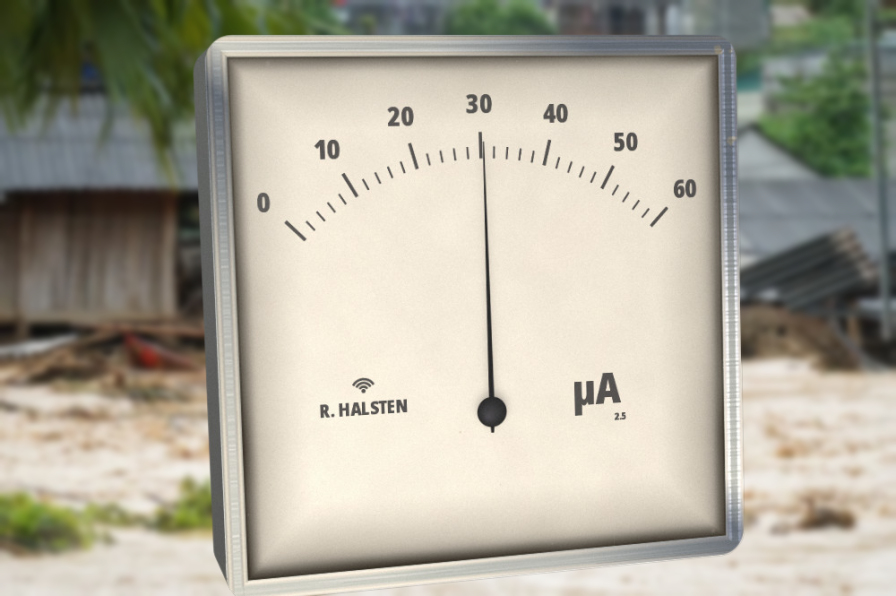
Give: 30 µA
